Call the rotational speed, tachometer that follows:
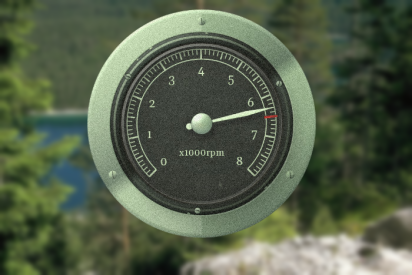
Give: 6300 rpm
